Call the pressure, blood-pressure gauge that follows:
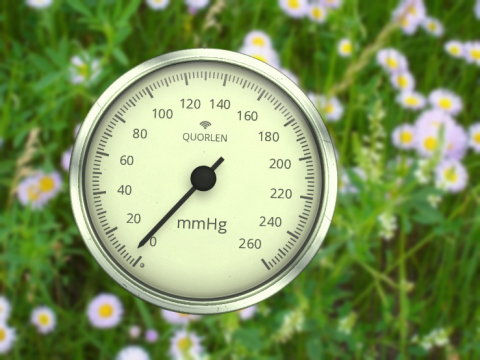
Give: 4 mmHg
